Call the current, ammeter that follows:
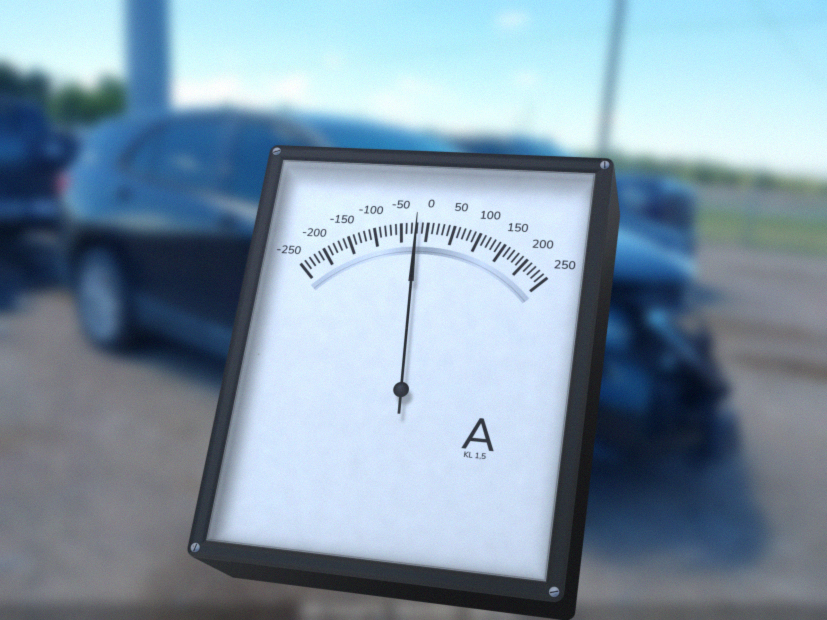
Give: -20 A
